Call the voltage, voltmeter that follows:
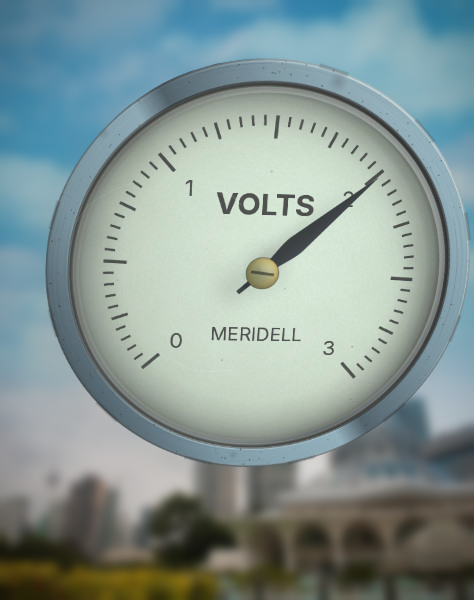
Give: 2 V
